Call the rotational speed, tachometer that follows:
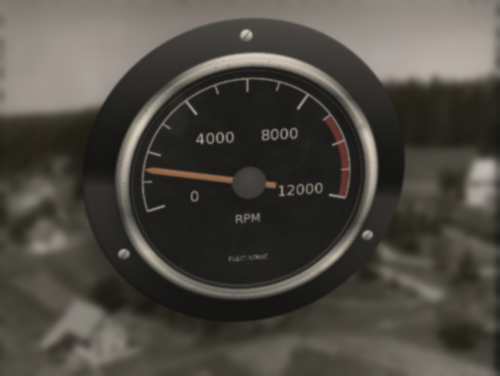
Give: 1500 rpm
